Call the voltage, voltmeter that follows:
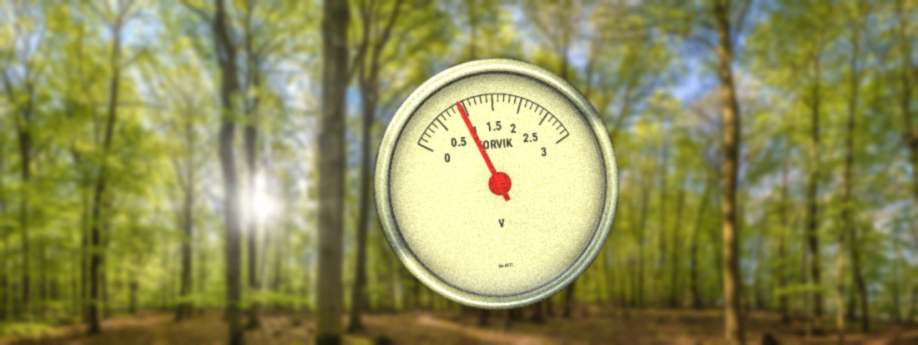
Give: 0.9 V
